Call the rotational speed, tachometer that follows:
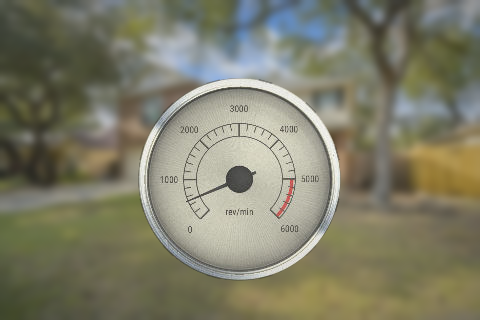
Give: 500 rpm
